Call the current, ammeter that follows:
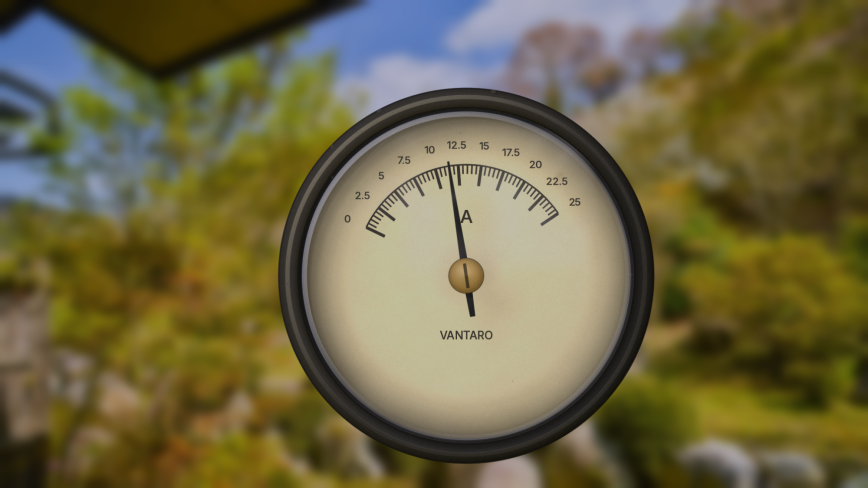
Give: 11.5 A
